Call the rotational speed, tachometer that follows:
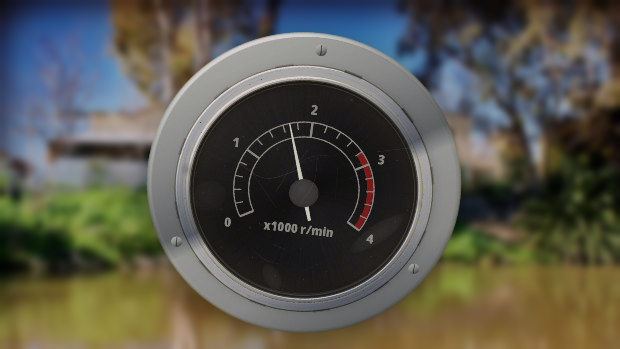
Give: 1700 rpm
